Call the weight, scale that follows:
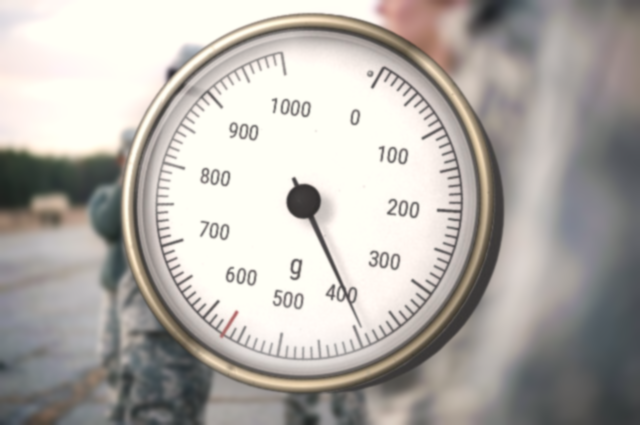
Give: 390 g
